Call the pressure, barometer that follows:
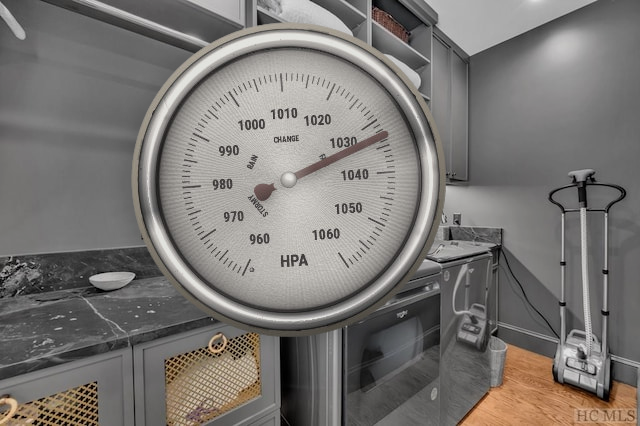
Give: 1033 hPa
